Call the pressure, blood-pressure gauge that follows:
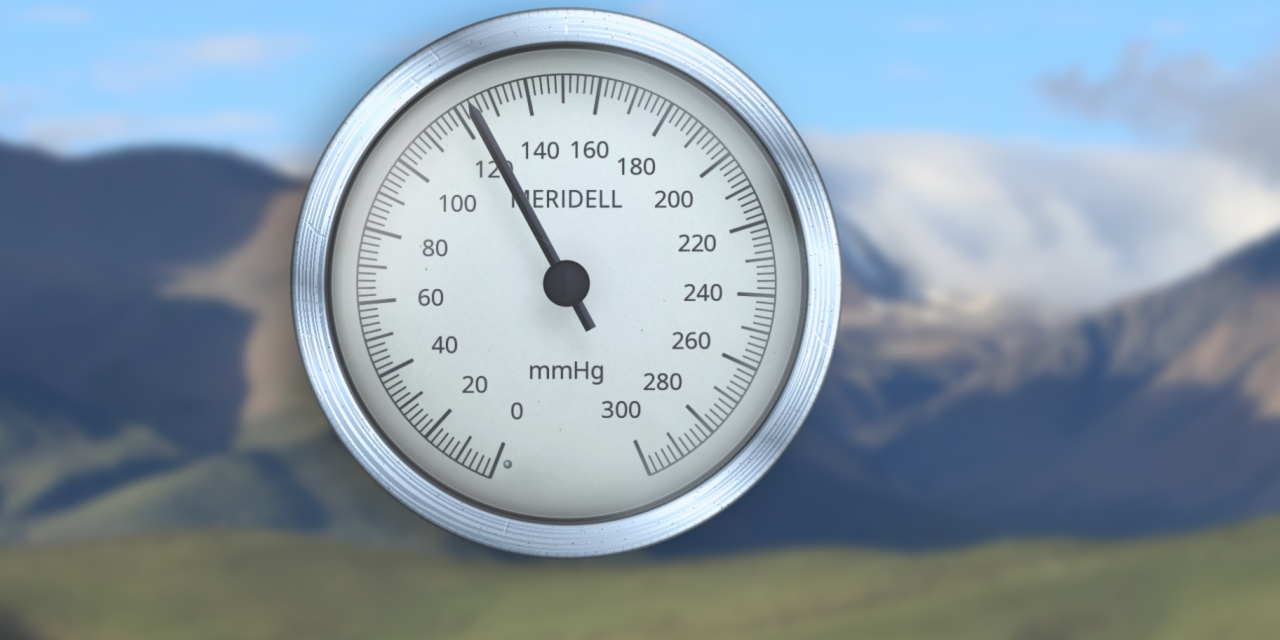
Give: 124 mmHg
